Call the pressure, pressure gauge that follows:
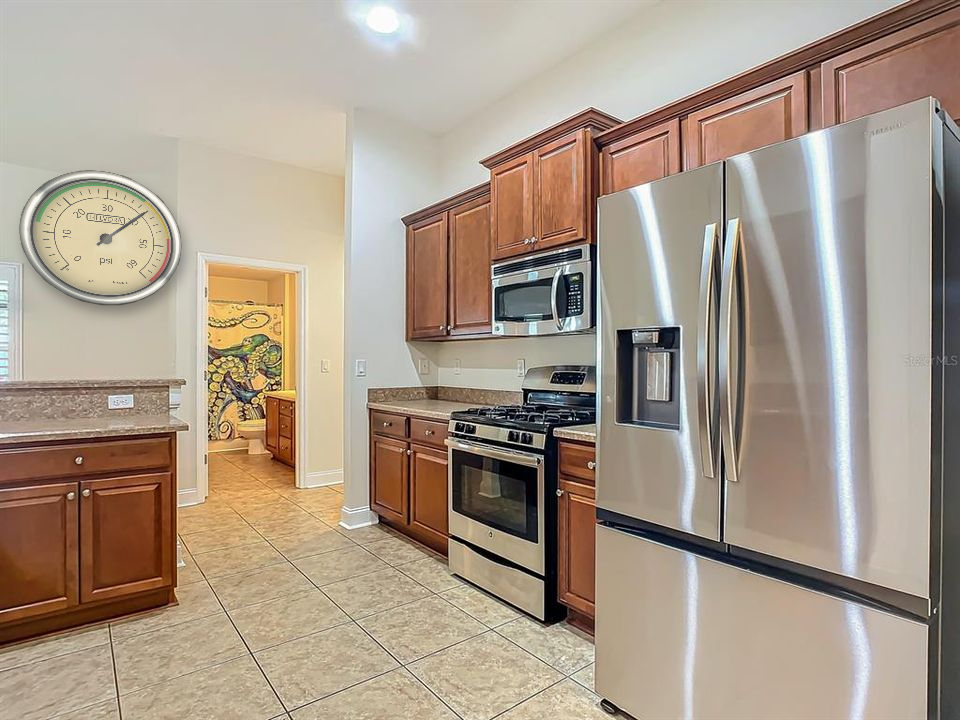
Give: 40 psi
